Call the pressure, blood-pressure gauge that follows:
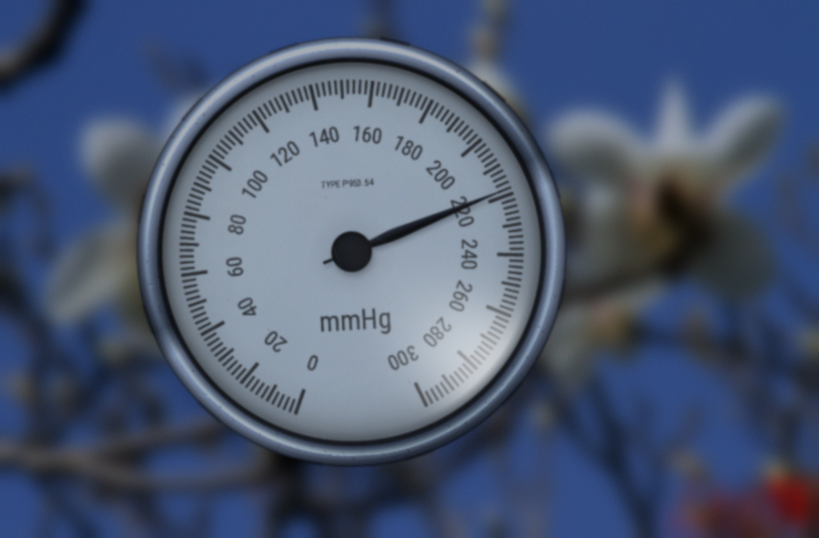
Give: 218 mmHg
